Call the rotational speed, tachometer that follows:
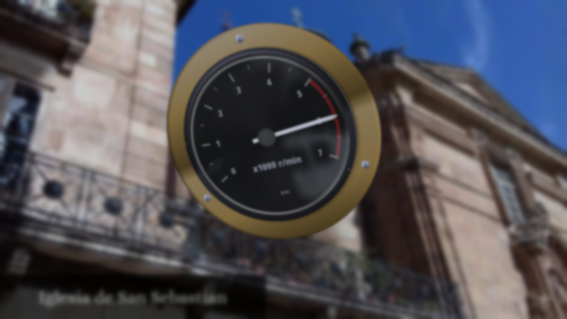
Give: 6000 rpm
